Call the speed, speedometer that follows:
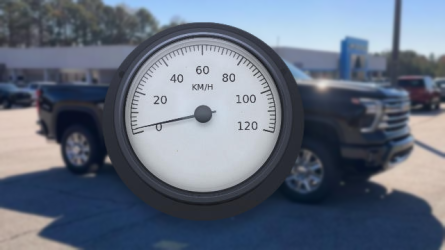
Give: 2 km/h
